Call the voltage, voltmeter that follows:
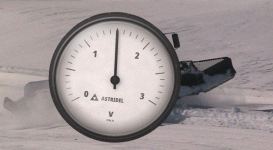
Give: 1.5 V
